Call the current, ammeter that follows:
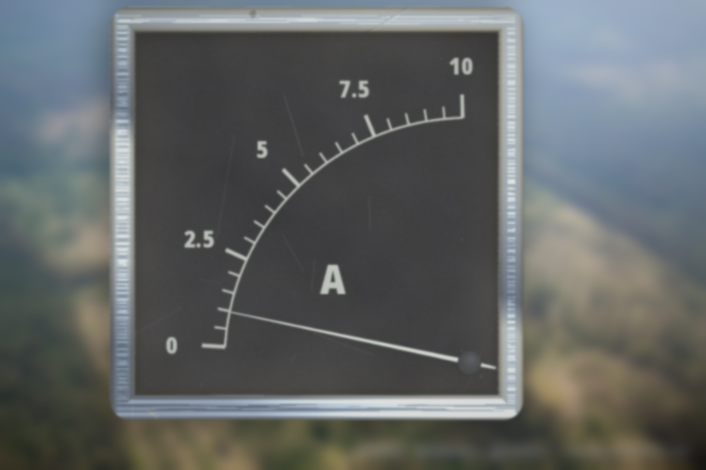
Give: 1 A
